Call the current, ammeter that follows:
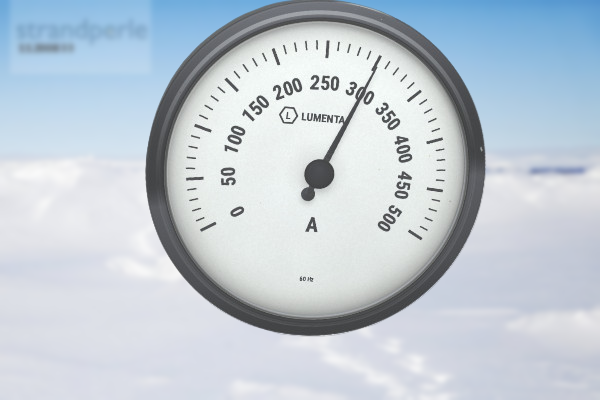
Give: 300 A
